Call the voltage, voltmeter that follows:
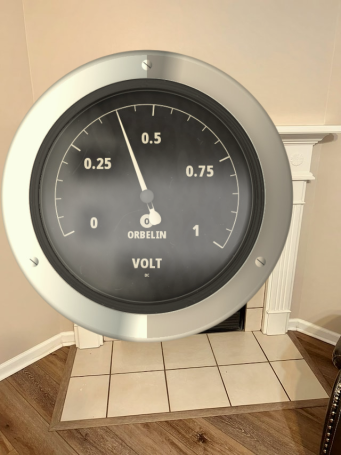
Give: 0.4 V
